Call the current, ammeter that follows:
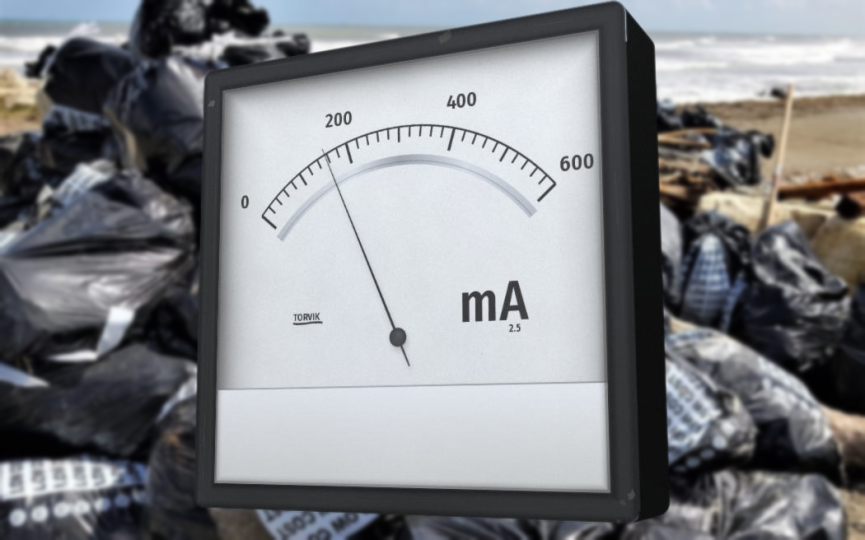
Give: 160 mA
